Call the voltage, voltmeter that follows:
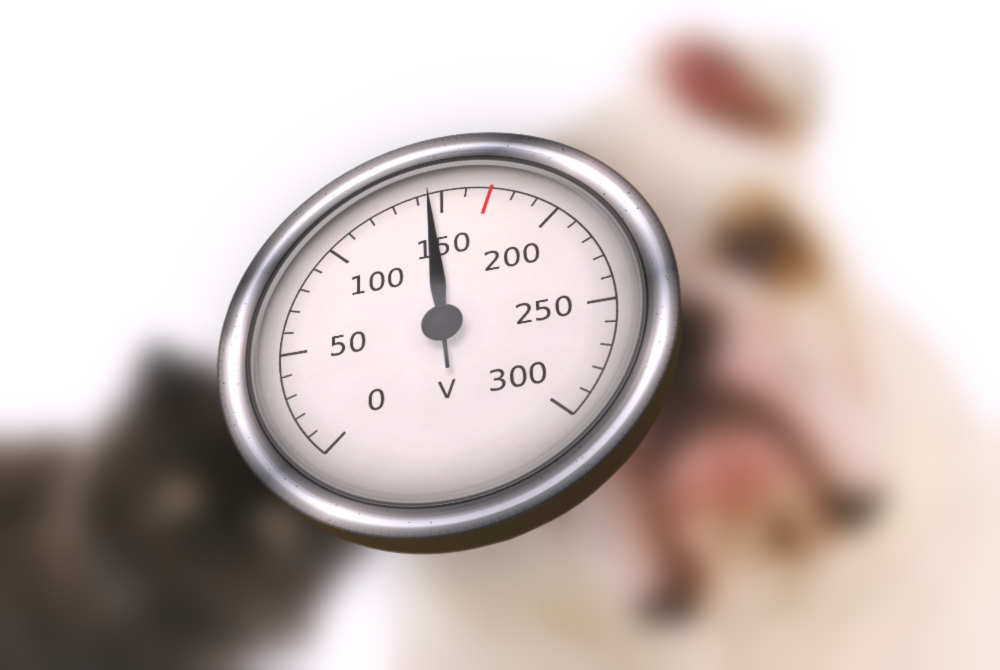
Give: 145 V
